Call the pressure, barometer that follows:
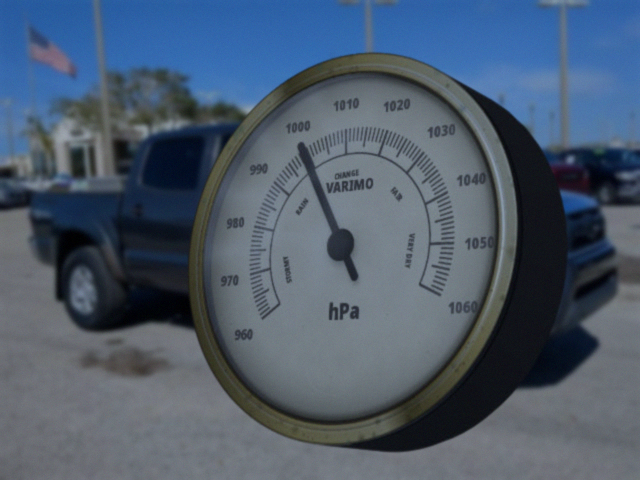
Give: 1000 hPa
